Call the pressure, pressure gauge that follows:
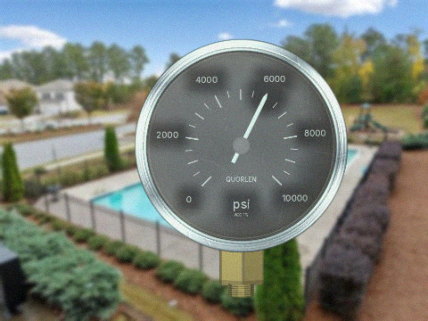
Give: 6000 psi
